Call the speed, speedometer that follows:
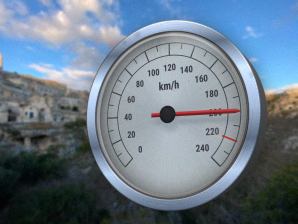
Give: 200 km/h
